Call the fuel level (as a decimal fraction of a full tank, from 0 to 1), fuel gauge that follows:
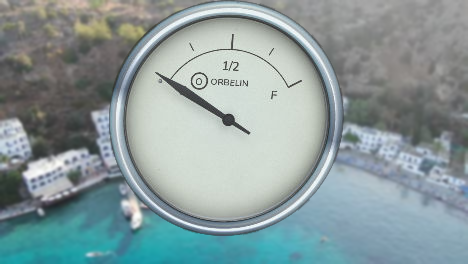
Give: 0
